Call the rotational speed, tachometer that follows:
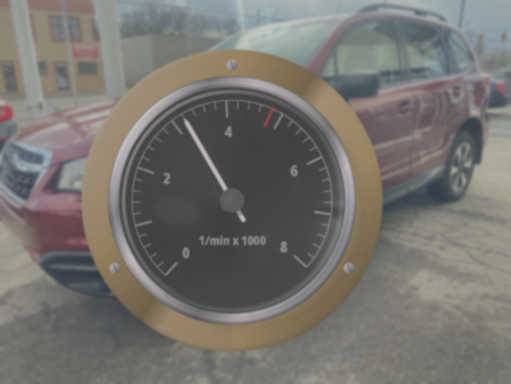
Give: 3200 rpm
